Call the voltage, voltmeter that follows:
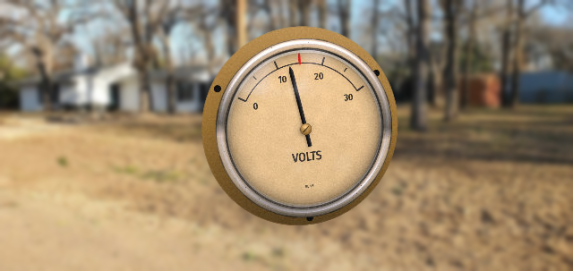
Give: 12.5 V
